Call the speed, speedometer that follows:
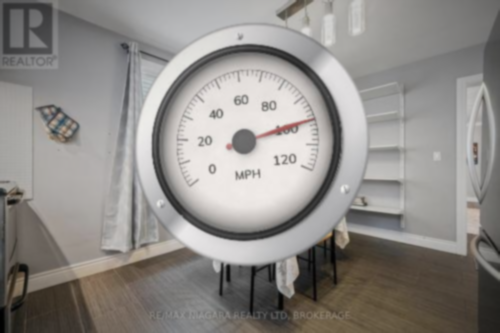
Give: 100 mph
